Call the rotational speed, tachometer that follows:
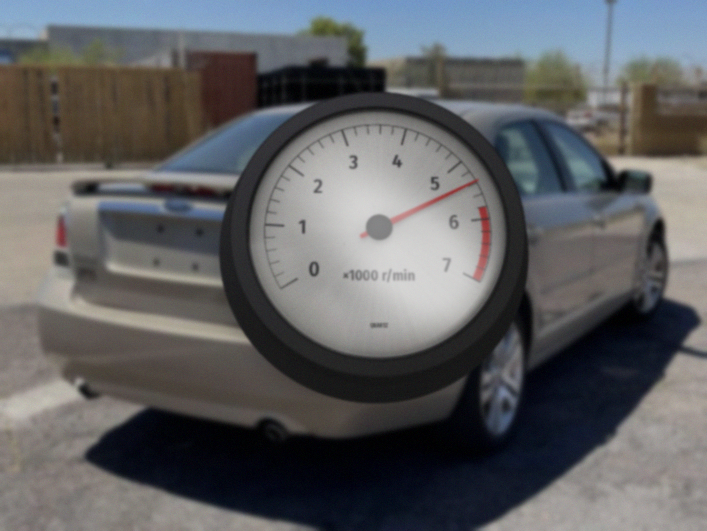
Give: 5400 rpm
